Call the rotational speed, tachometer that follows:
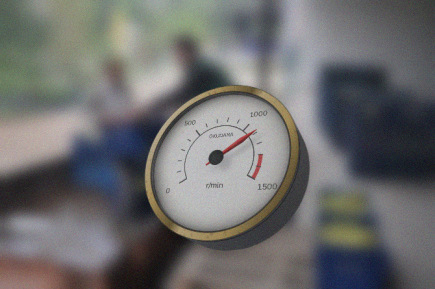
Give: 1100 rpm
